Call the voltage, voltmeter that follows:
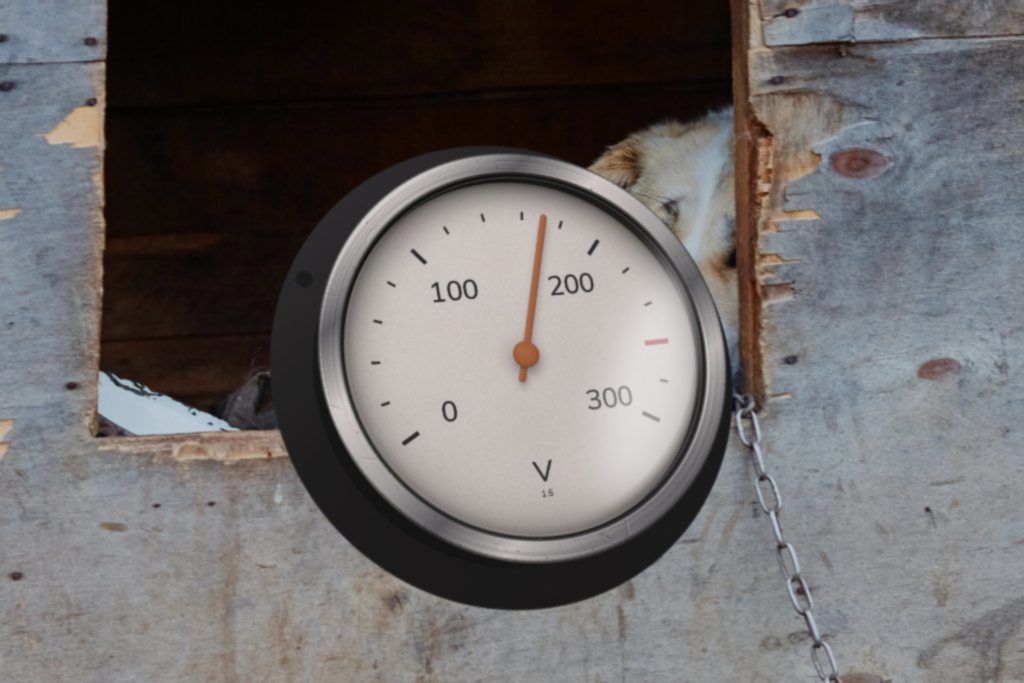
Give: 170 V
